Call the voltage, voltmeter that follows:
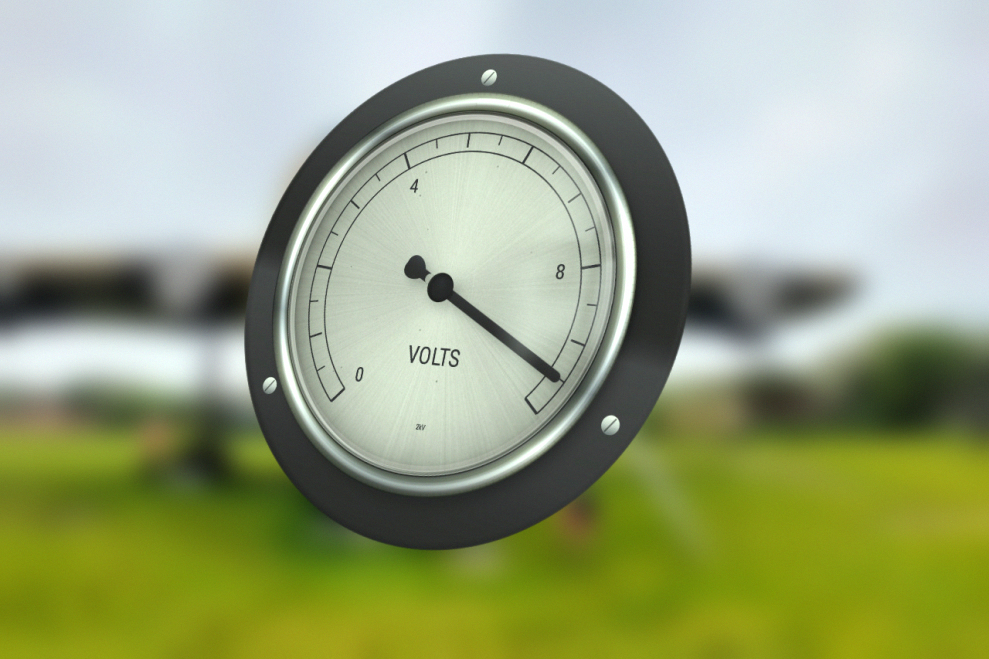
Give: 9.5 V
